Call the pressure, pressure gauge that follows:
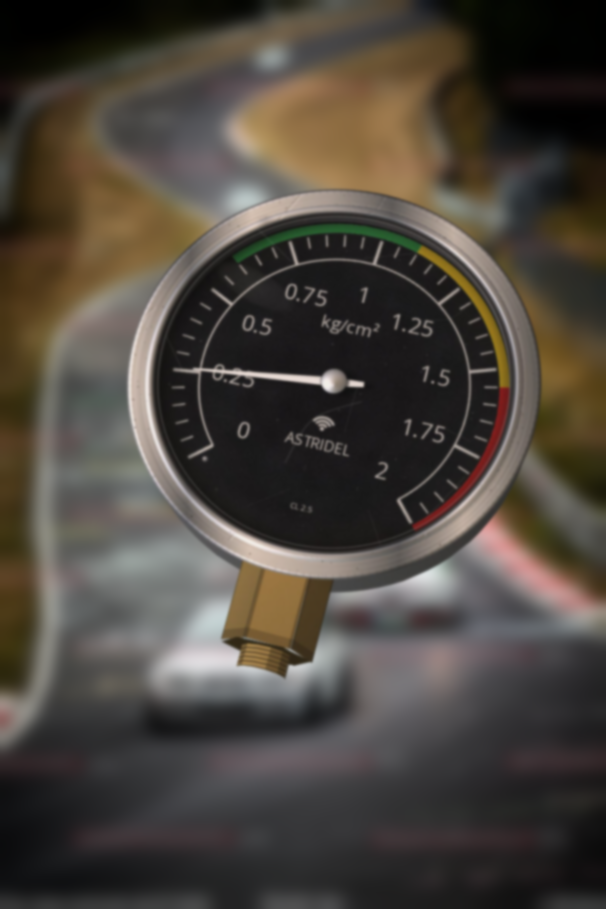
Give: 0.25 kg/cm²
